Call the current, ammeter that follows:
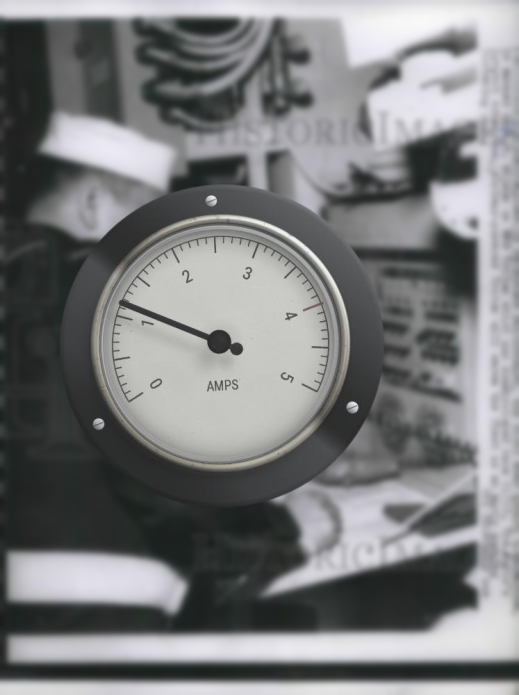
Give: 1.15 A
